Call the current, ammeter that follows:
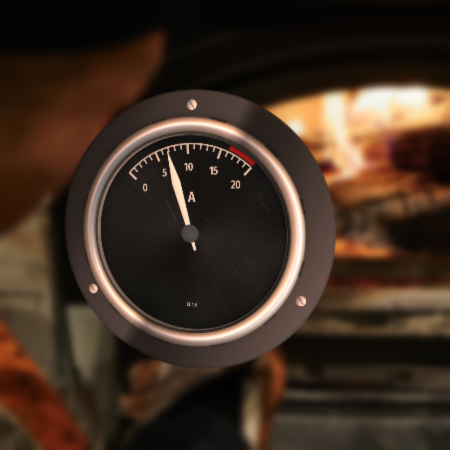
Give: 7 A
